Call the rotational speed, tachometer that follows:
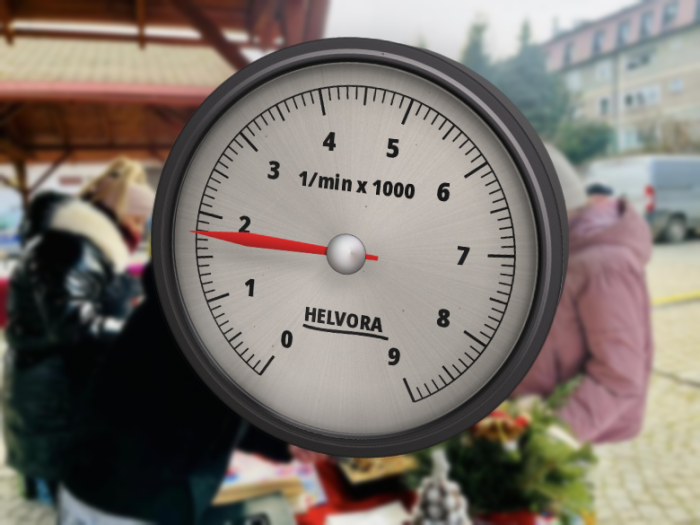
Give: 1800 rpm
